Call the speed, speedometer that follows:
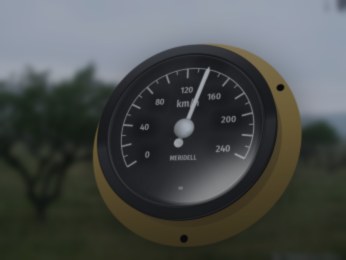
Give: 140 km/h
